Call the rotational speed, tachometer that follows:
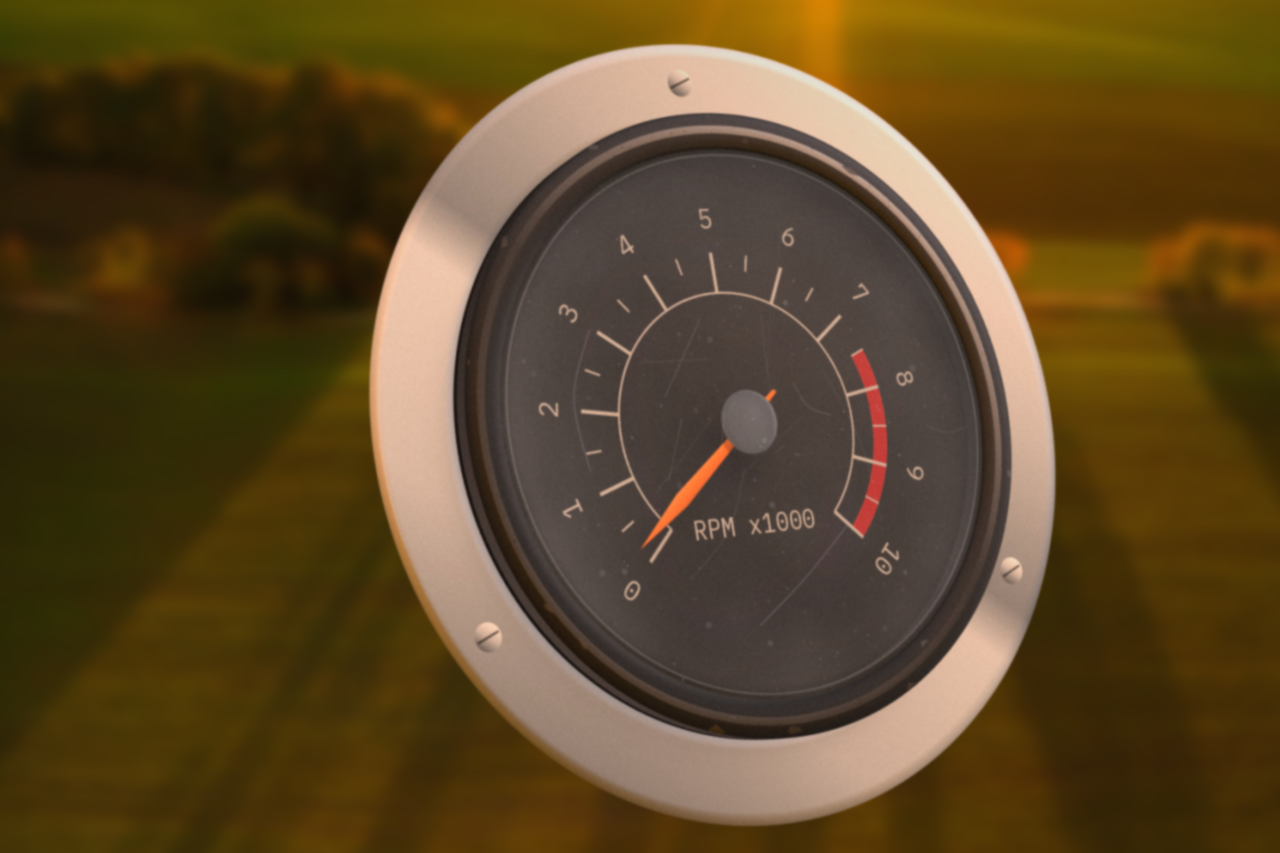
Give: 250 rpm
